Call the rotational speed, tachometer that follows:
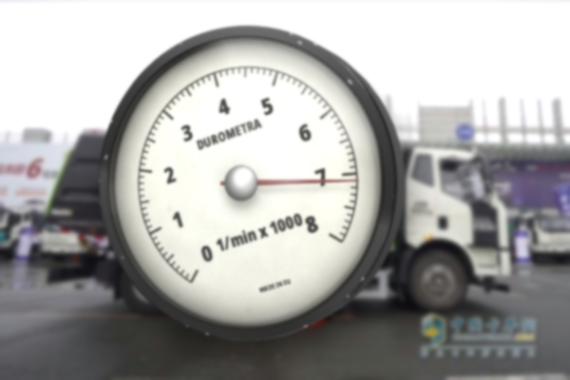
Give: 7100 rpm
